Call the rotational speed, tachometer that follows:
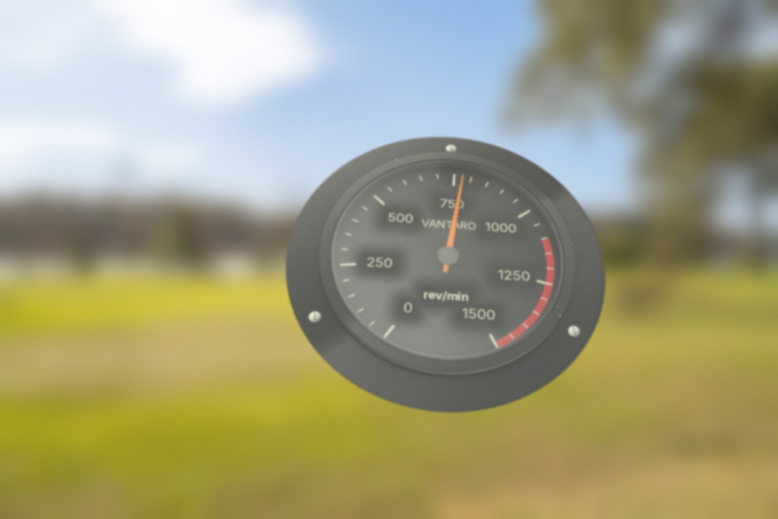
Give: 775 rpm
